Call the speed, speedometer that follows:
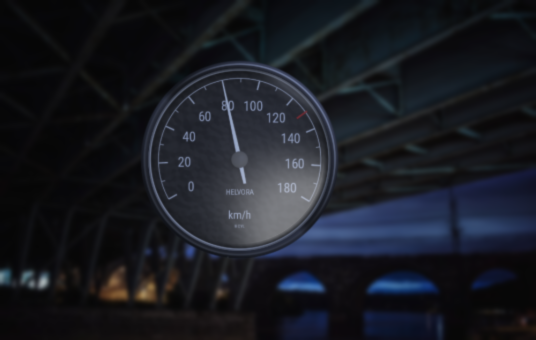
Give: 80 km/h
